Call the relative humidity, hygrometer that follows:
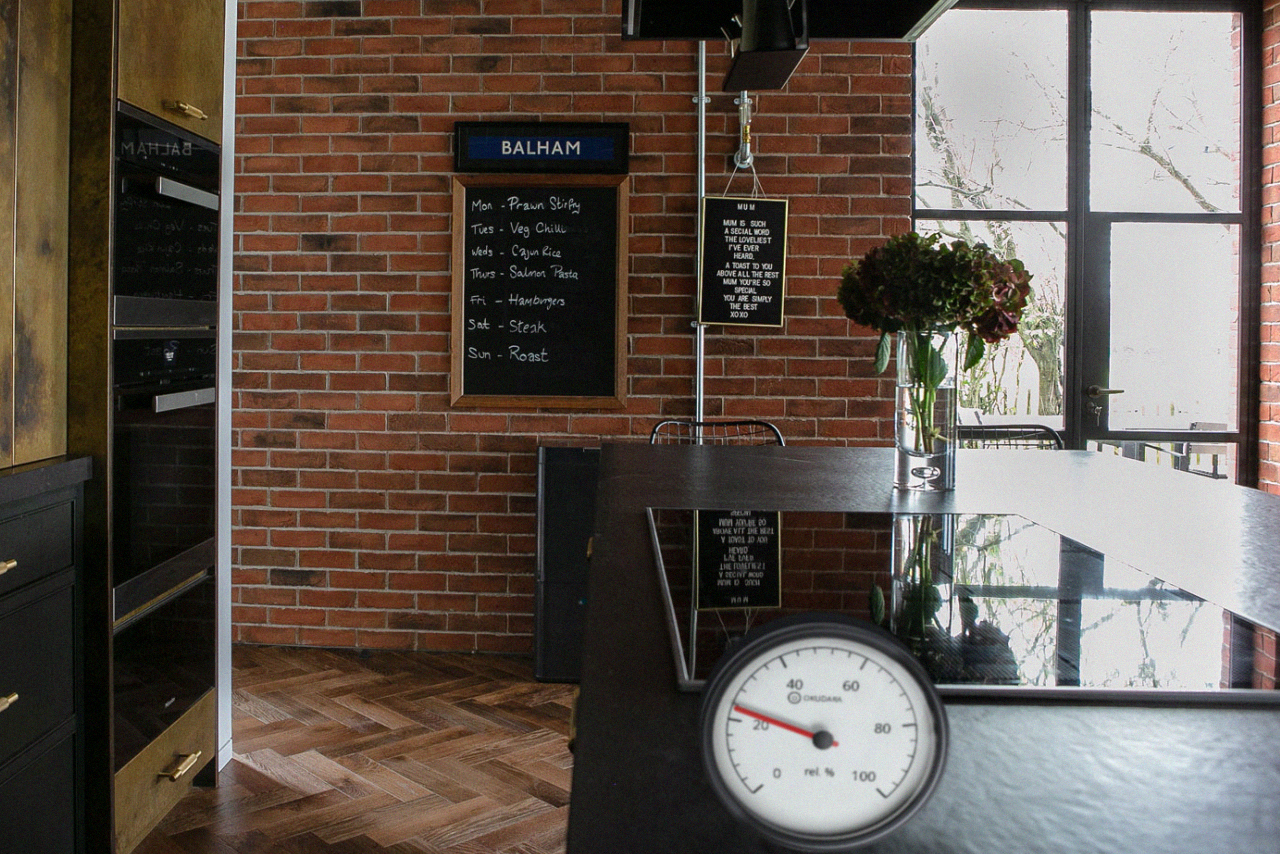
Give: 24 %
